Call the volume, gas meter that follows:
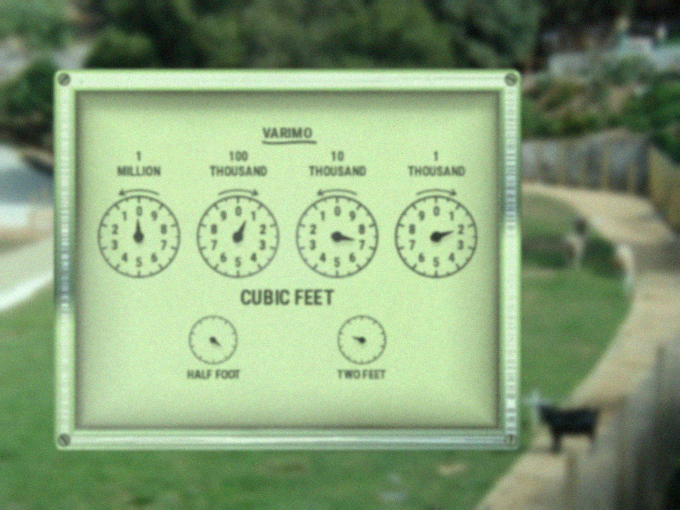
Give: 7200 ft³
